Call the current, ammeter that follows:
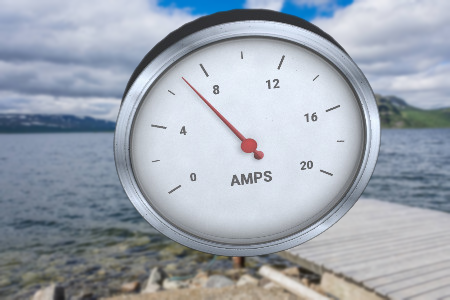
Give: 7 A
